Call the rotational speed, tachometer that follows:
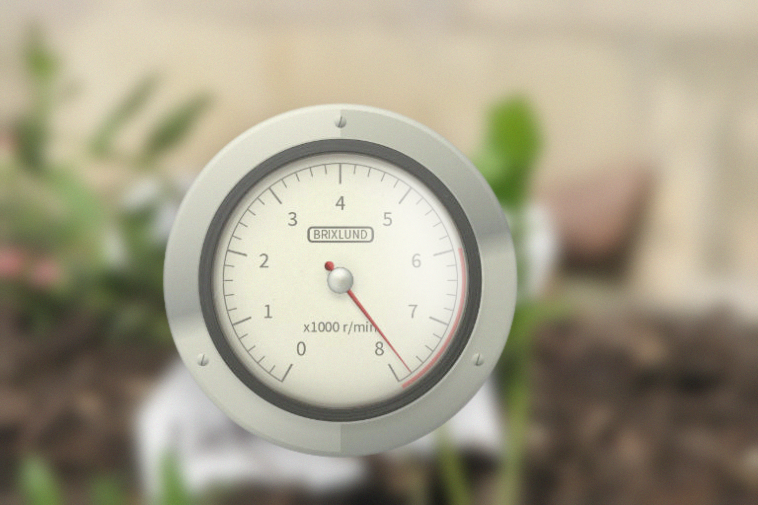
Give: 7800 rpm
